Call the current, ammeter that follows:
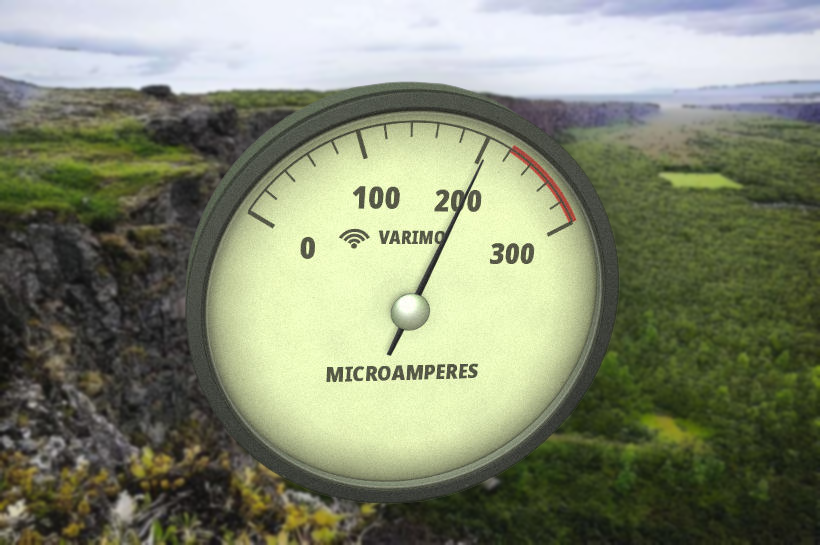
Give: 200 µA
